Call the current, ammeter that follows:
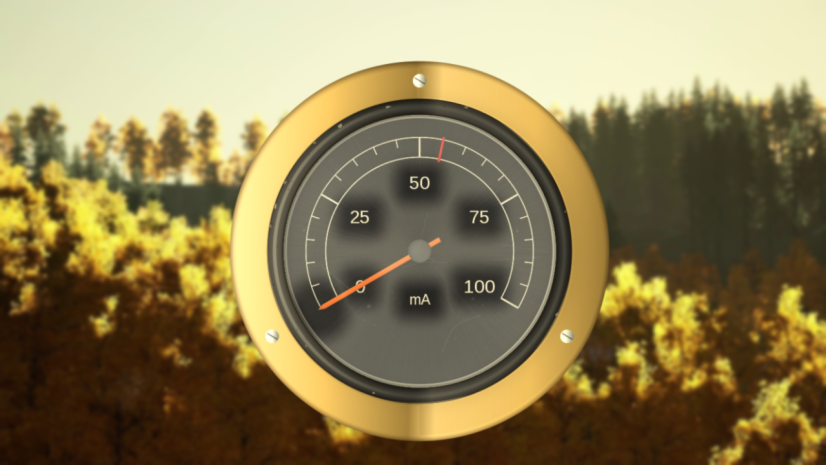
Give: 0 mA
